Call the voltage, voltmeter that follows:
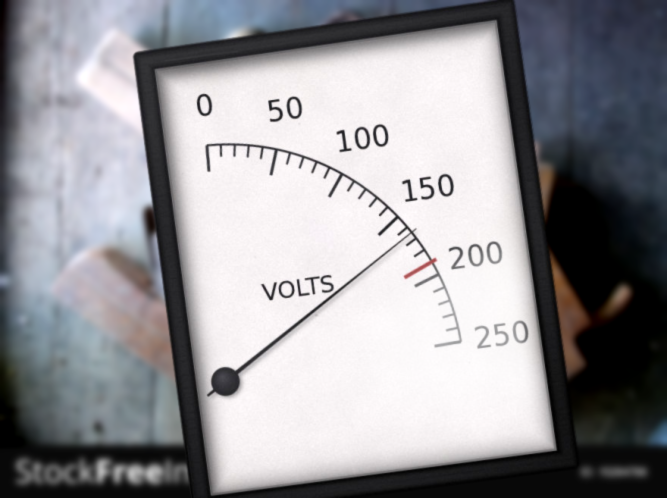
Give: 165 V
